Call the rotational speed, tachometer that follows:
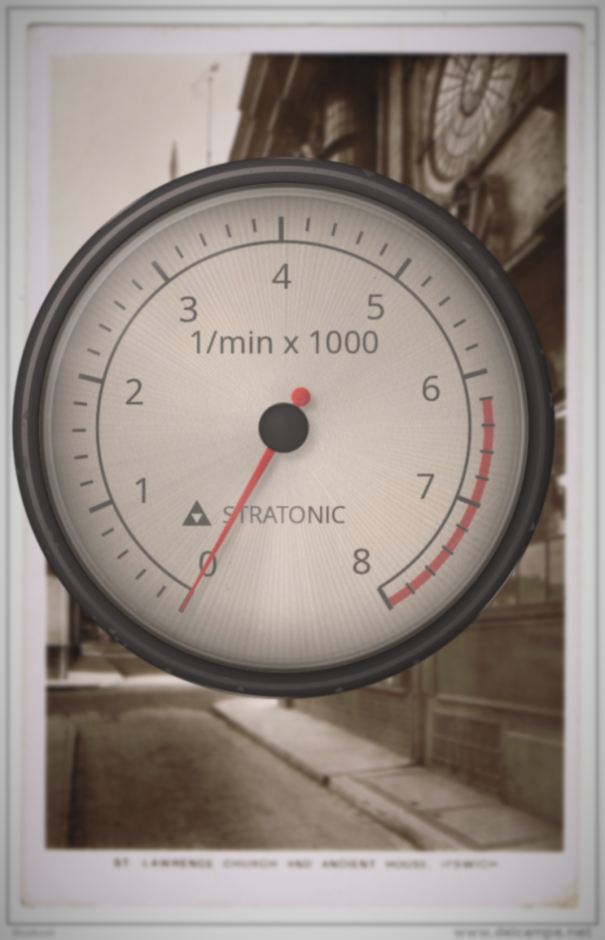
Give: 0 rpm
